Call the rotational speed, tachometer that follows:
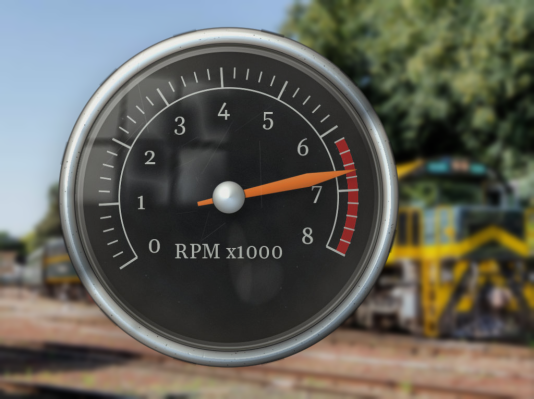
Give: 6700 rpm
